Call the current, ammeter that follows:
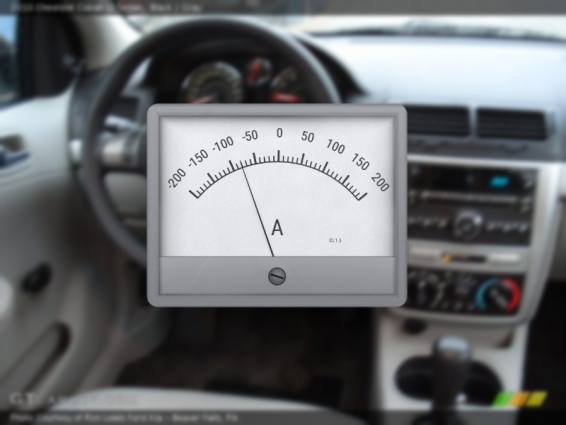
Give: -80 A
